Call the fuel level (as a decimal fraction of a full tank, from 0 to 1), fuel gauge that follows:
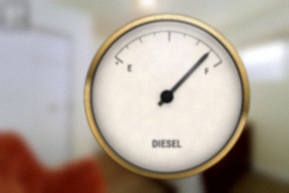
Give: 0.875
